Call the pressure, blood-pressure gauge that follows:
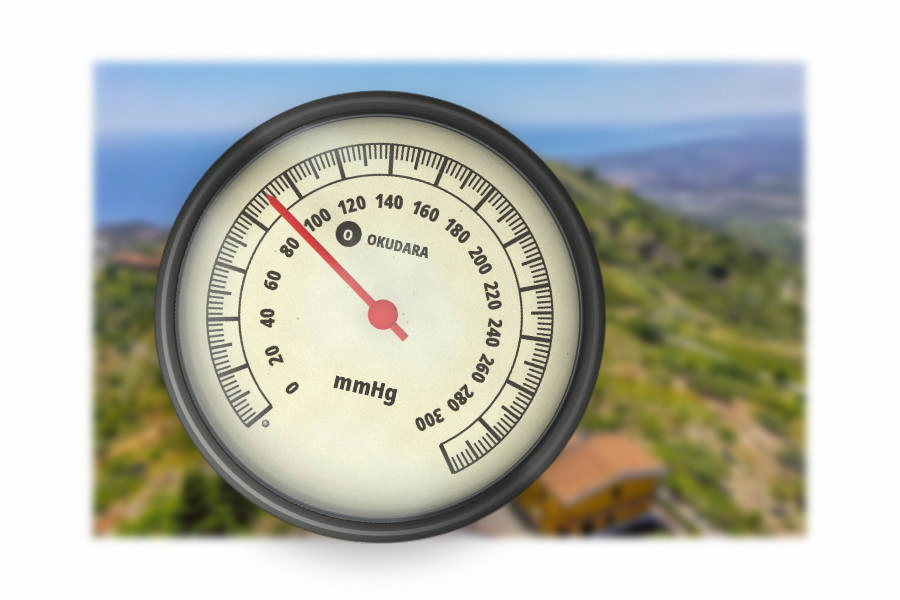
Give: 90 mmHg
